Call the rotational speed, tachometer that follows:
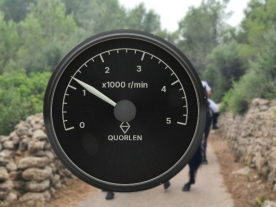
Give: 1200 rpm
